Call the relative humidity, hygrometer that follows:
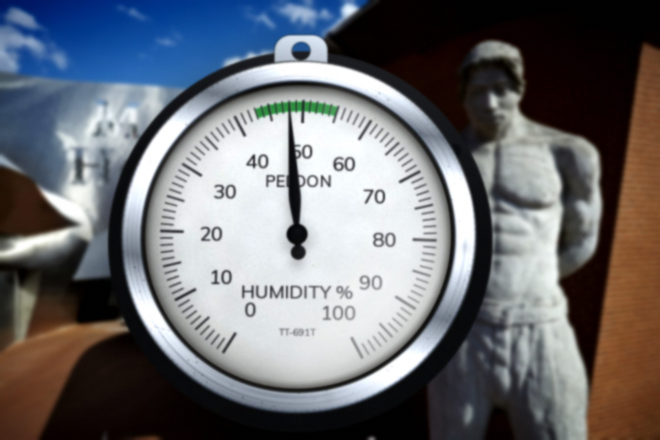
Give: 48 %
